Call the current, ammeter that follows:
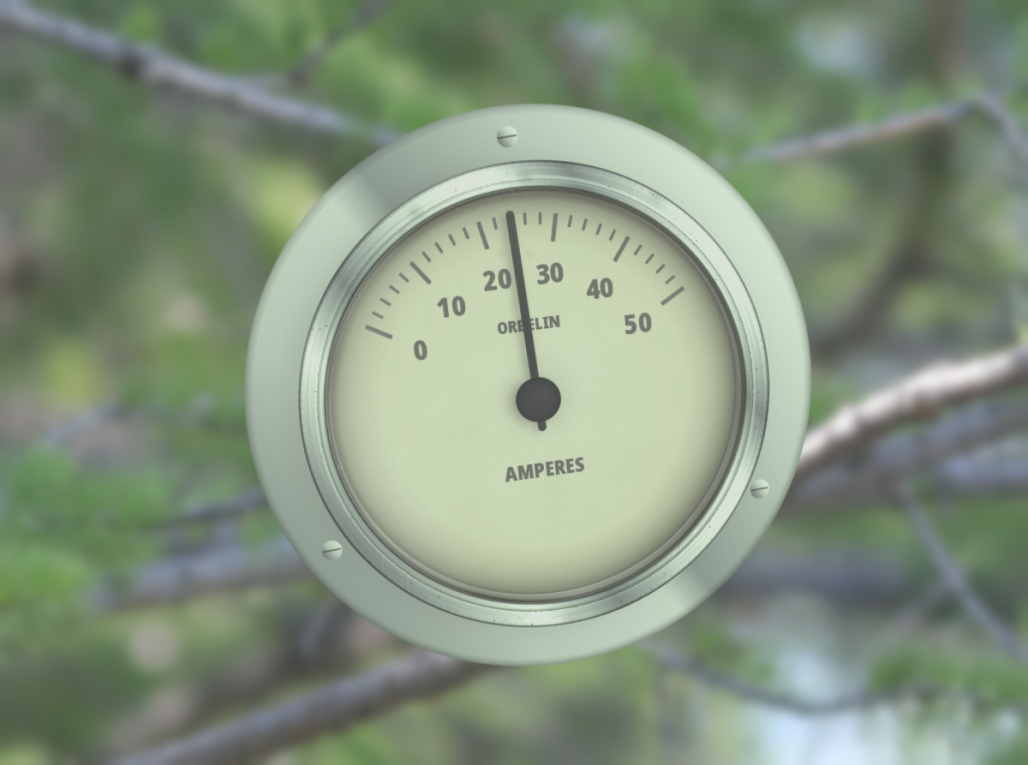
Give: 24 A
